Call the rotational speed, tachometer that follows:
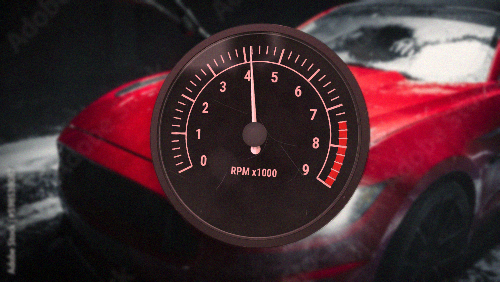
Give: 4200 rpm
